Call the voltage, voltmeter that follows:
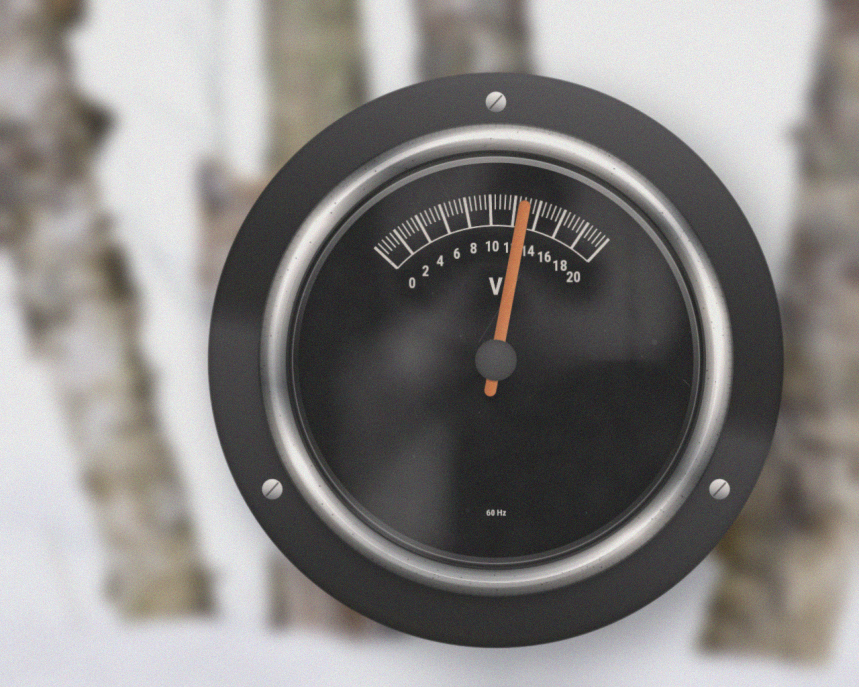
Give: 12.8 V
